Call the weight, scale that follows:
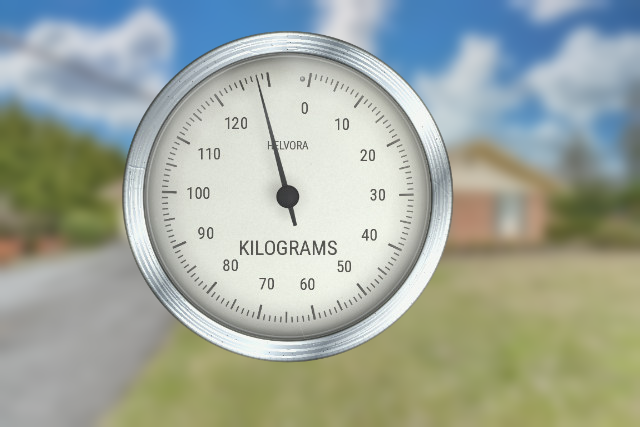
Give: 128 kg
